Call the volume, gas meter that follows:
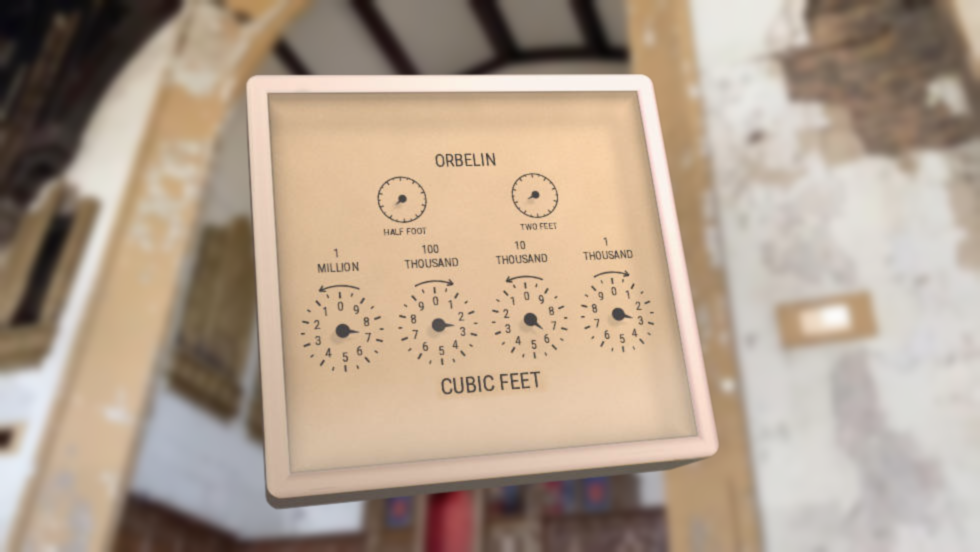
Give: 726300 ft³
